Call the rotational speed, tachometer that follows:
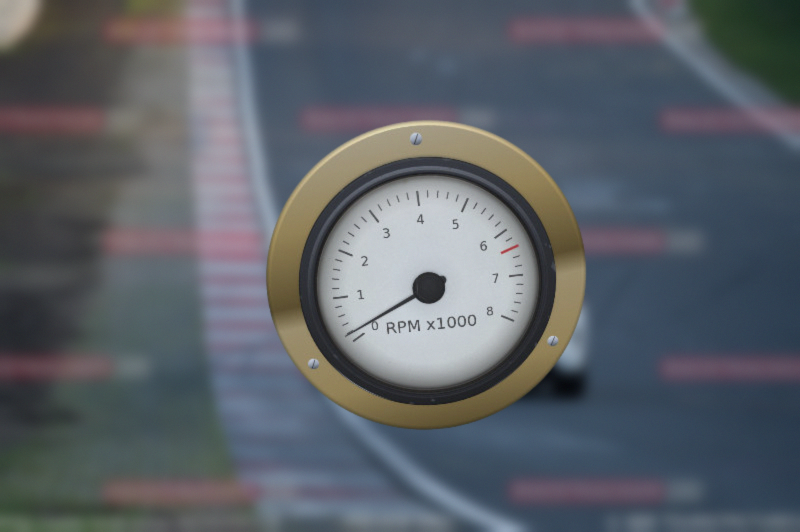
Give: 200 rpm
